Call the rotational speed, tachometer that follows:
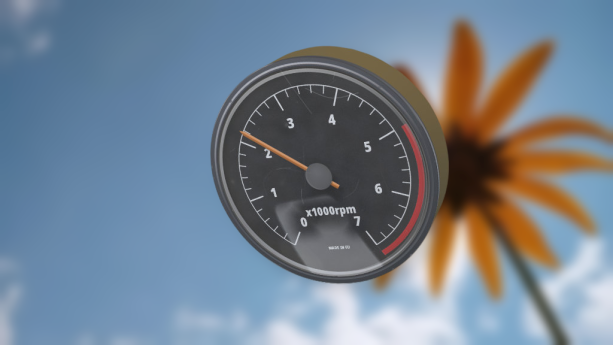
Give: 2200 rpm
